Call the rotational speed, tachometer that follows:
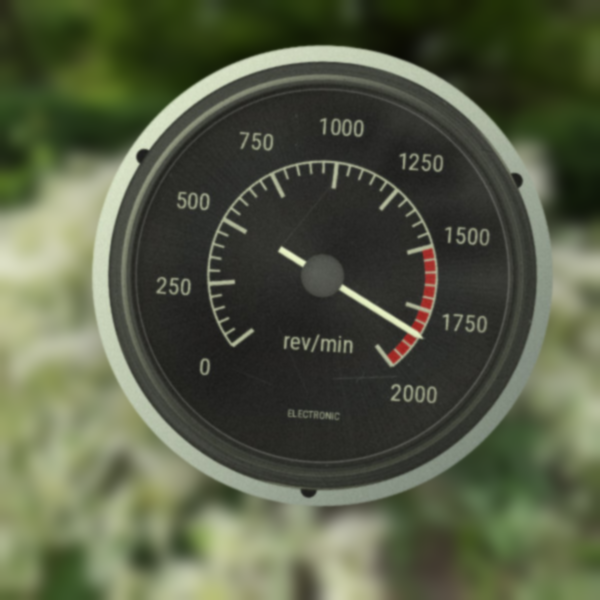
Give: 1850 rpm
